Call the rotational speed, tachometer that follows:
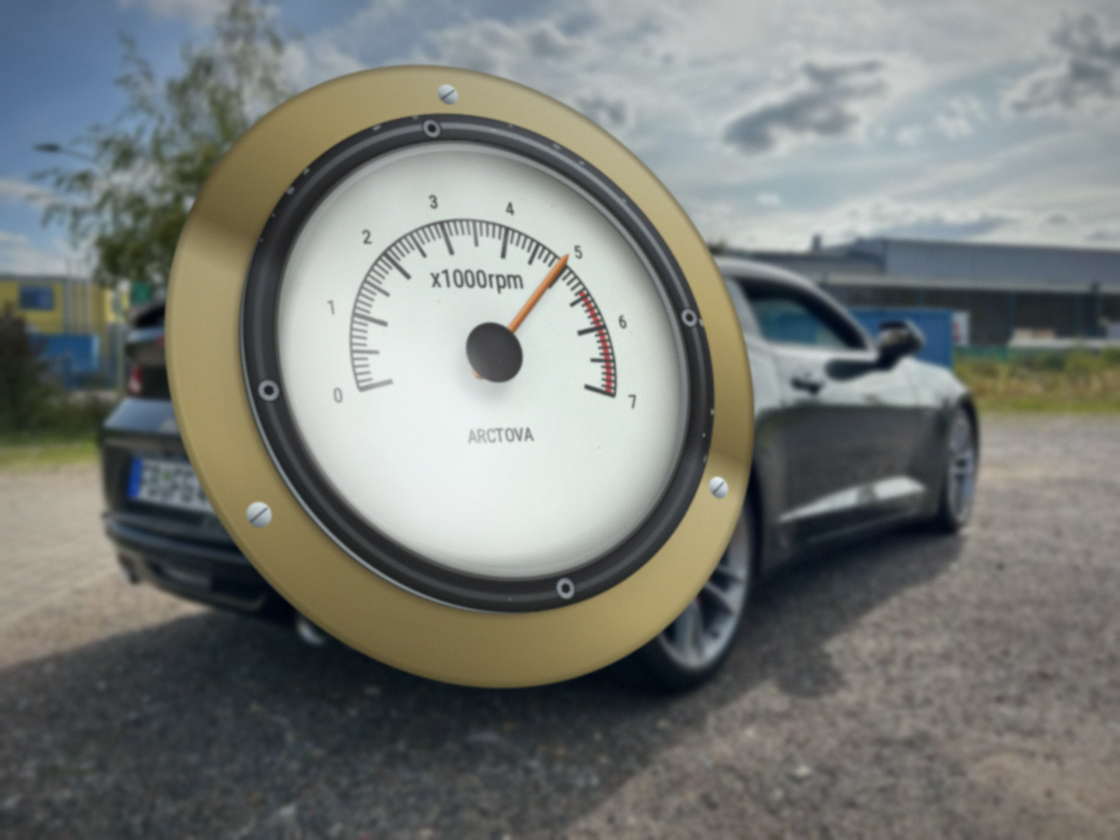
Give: 4900 rpm
